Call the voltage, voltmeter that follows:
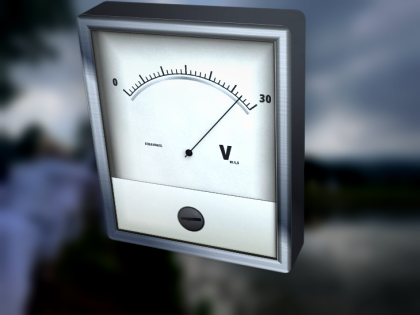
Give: 27 V
